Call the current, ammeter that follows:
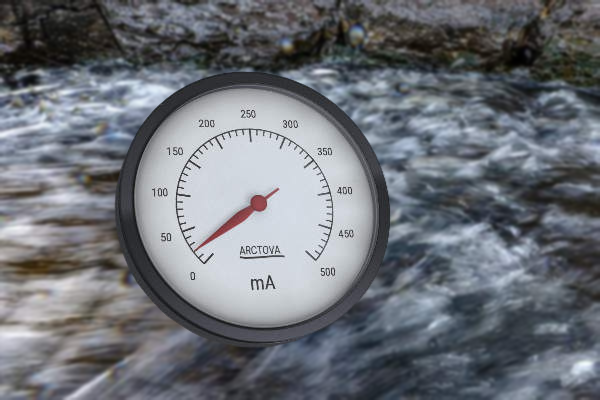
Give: 20 mA
